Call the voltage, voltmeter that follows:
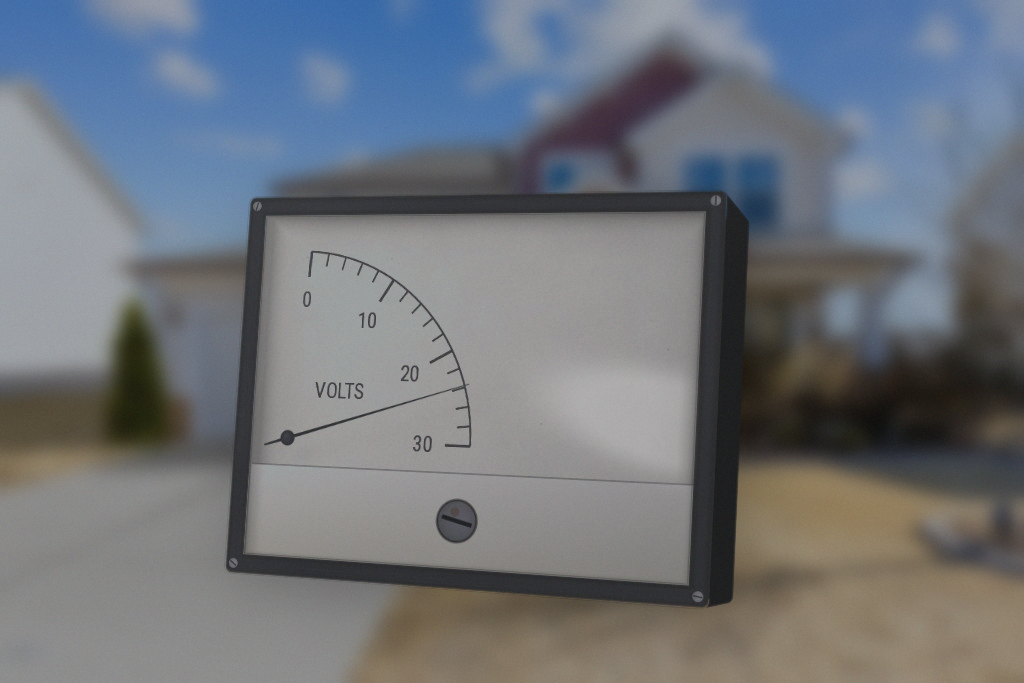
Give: 24 V
